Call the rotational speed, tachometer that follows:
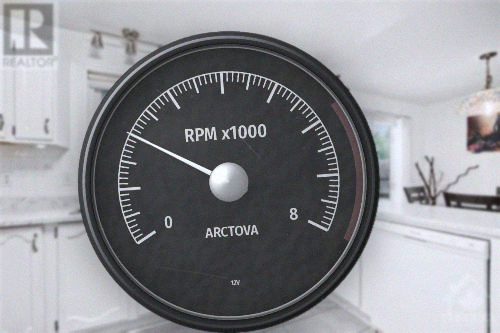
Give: 2000 rpm
